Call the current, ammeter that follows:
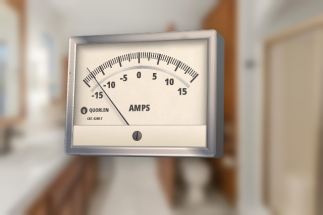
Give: -12.5 A
